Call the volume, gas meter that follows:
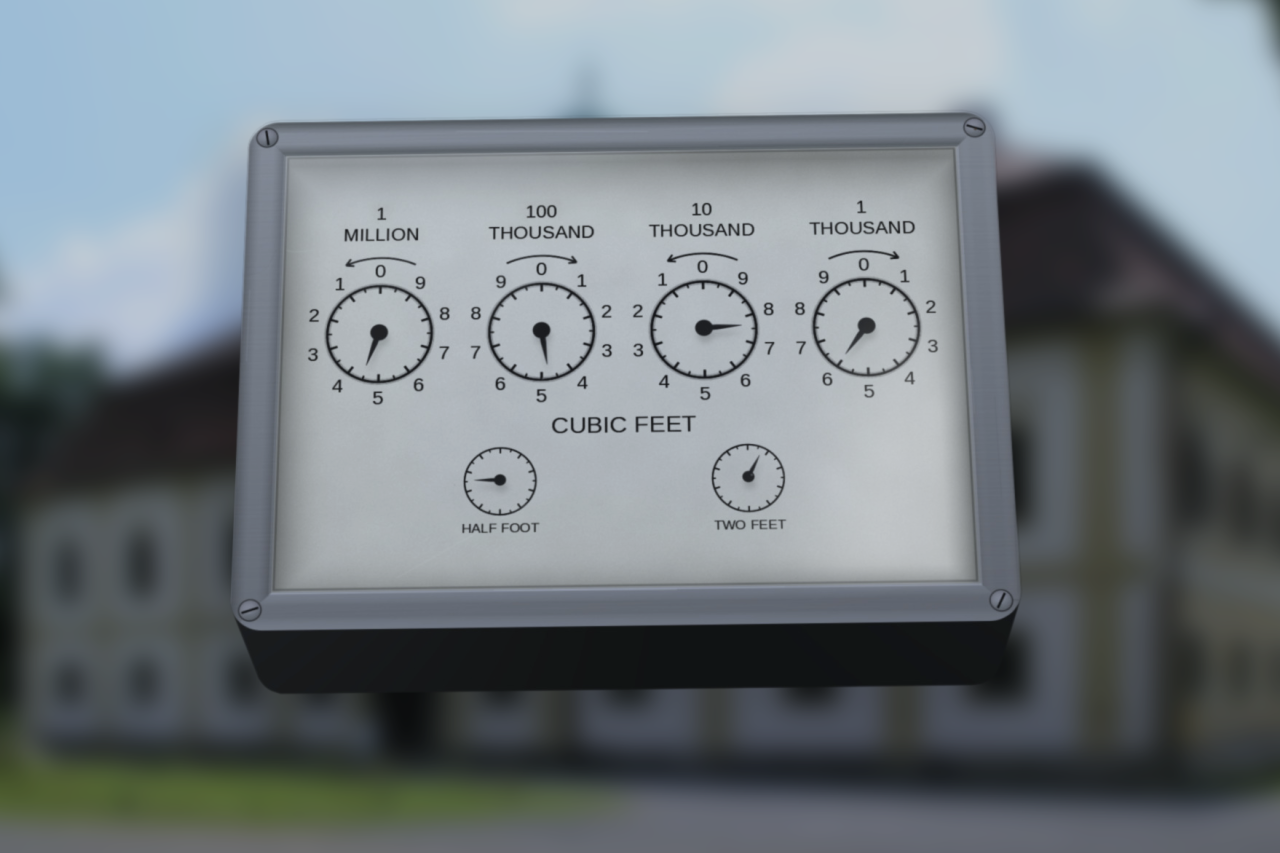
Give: 447600 ft³
